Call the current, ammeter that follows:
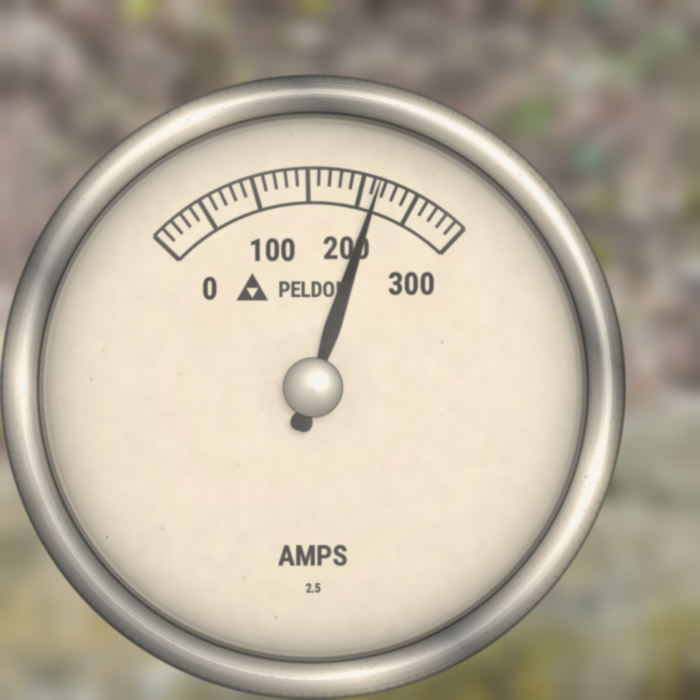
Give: 215 A
